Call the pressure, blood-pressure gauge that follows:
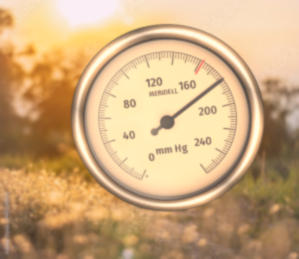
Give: 180 mmHg
